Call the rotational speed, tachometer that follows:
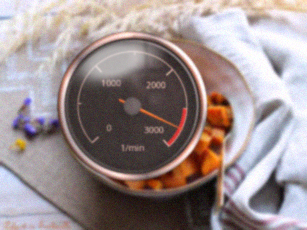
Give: 2750 rpm
